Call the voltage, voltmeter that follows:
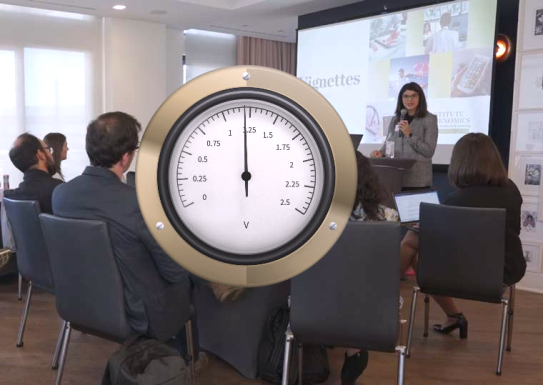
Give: 1.2 V
